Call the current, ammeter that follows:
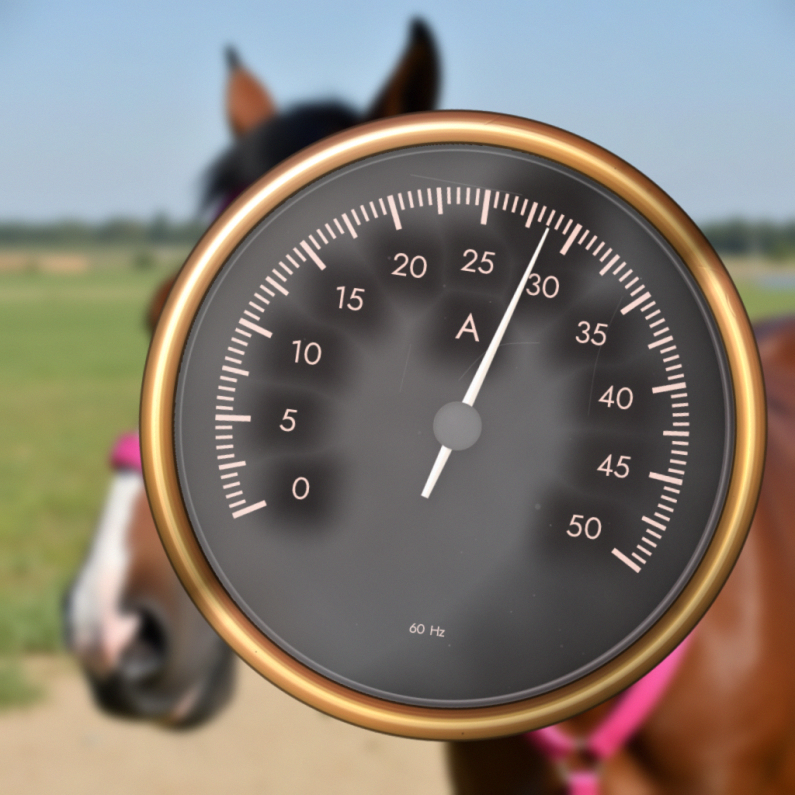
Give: 28.5 A
